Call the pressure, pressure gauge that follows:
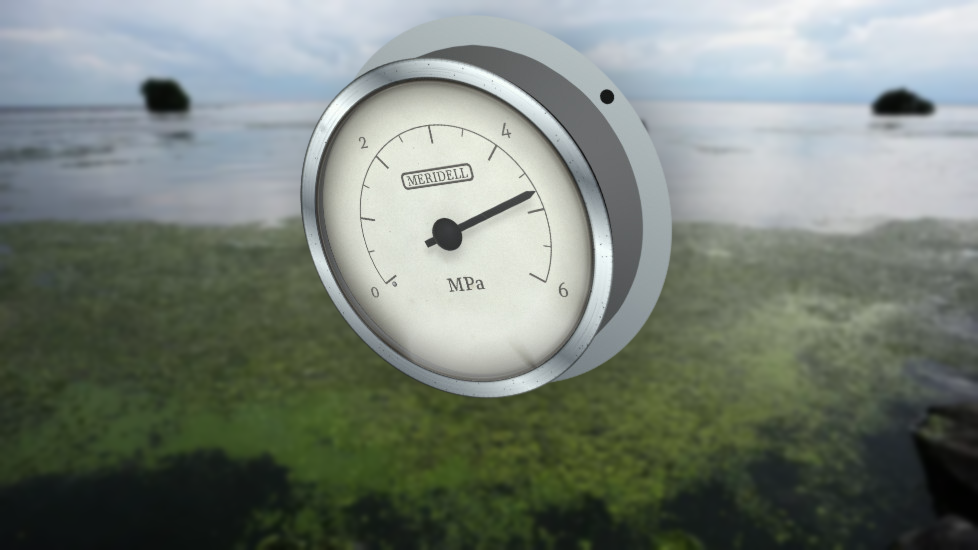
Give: 4.75 MPa
